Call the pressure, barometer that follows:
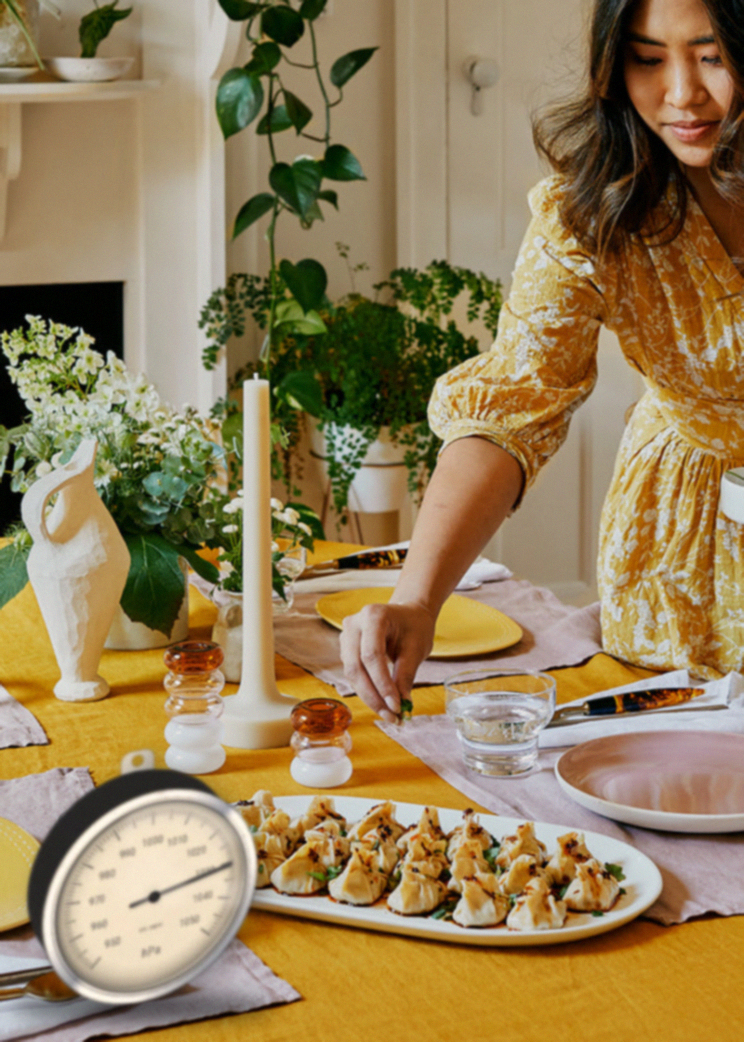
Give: 1030 hPa
